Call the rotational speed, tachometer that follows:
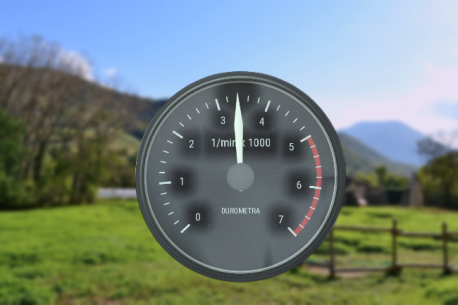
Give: 3400 rpm
